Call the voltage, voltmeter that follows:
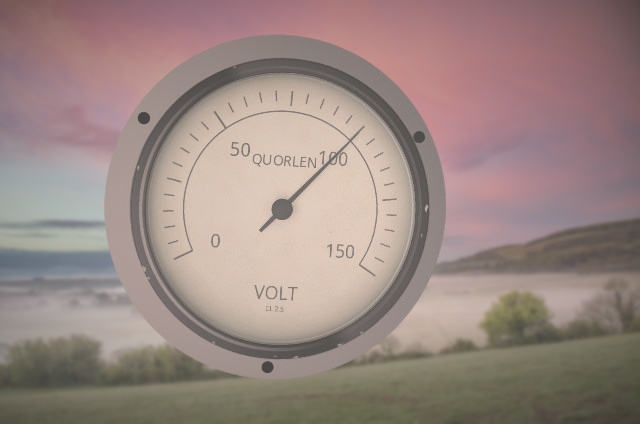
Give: 100 V
